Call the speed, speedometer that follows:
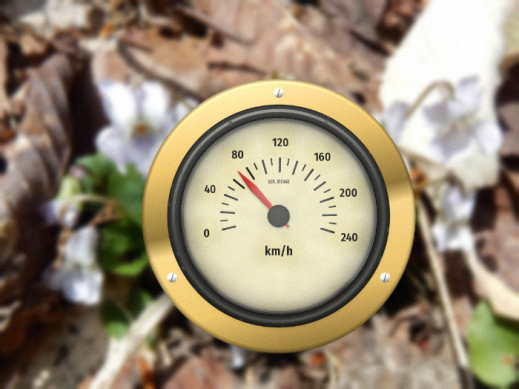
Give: 70 km/h
